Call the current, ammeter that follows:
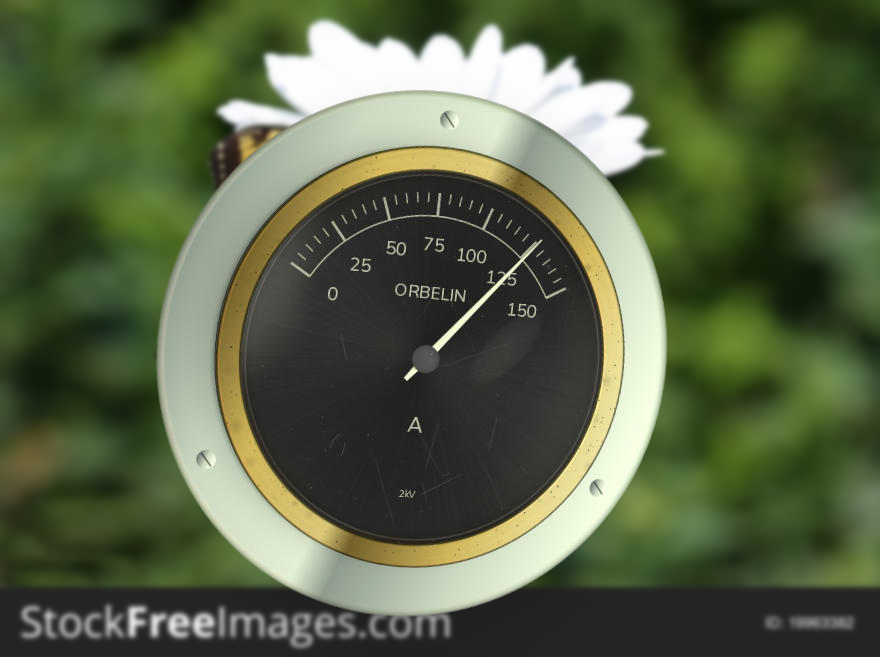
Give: 125 A
